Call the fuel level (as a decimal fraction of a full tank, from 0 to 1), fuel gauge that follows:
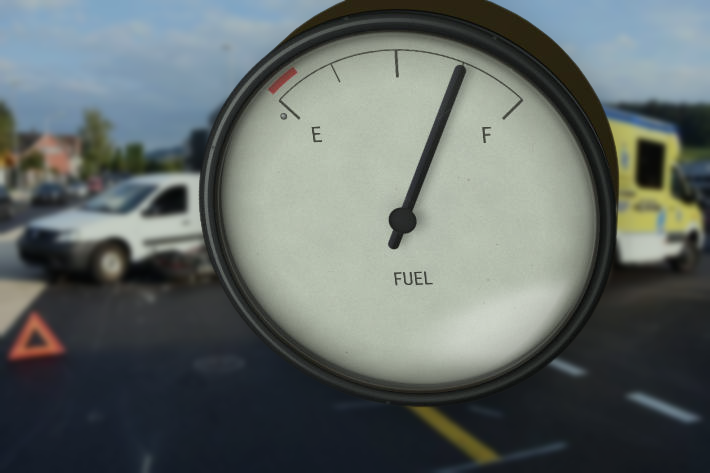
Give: 0.75
